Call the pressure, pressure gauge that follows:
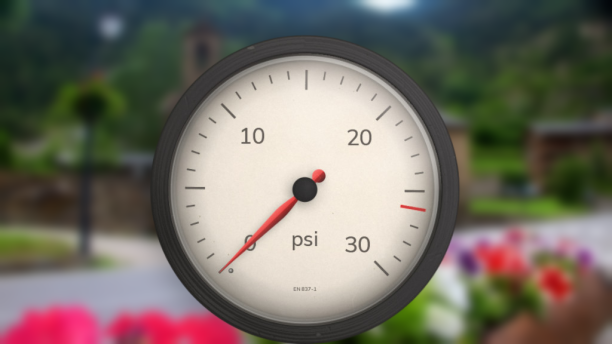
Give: 0 psi
